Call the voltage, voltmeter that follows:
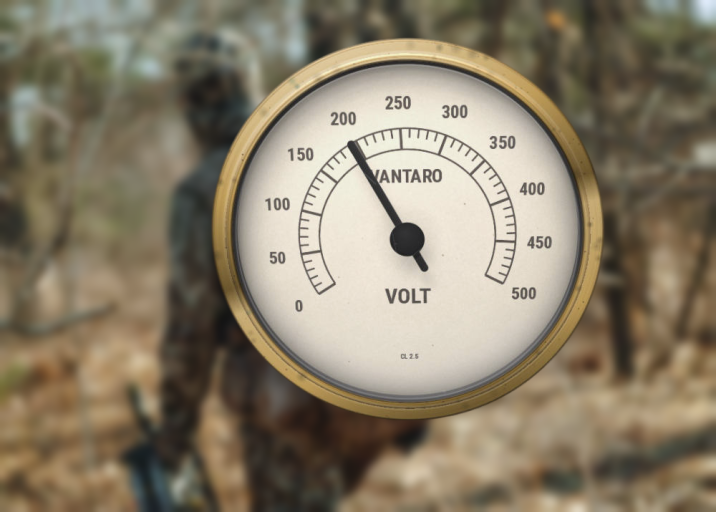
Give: 195 V
